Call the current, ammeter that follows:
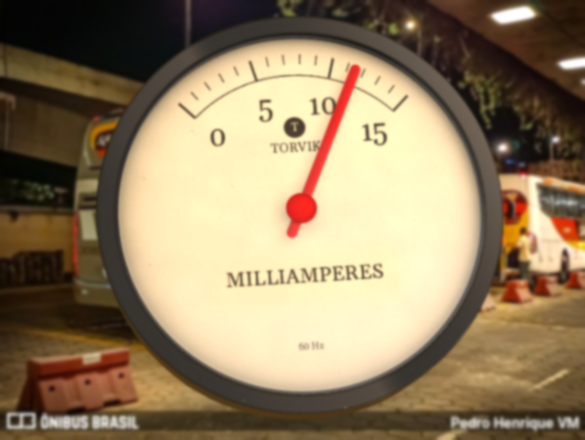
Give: 11.5 mA
